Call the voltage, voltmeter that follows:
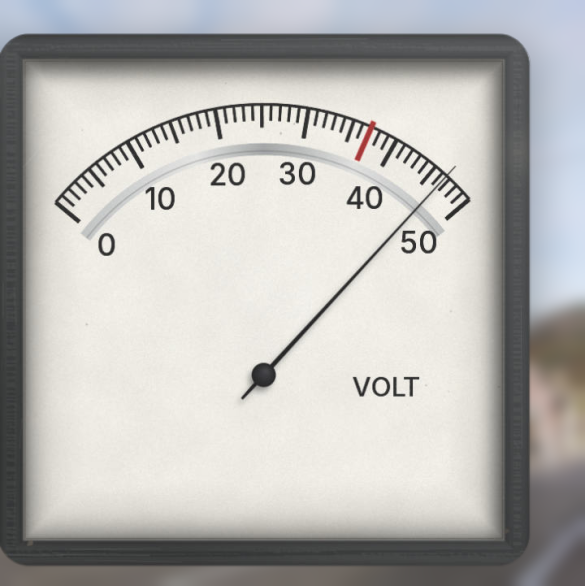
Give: 46.5 V
